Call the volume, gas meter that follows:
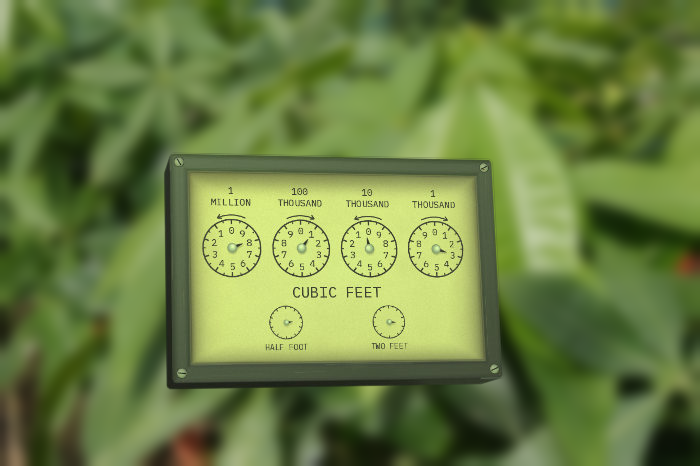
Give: 810300 ft³
